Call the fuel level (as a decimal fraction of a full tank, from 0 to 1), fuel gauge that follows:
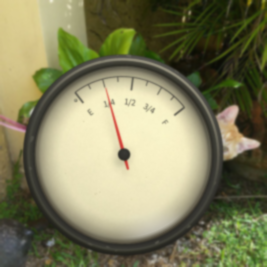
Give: 0.25
